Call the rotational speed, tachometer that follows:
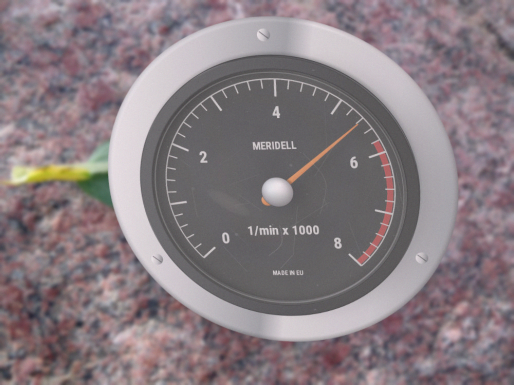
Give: 5400 rpm
